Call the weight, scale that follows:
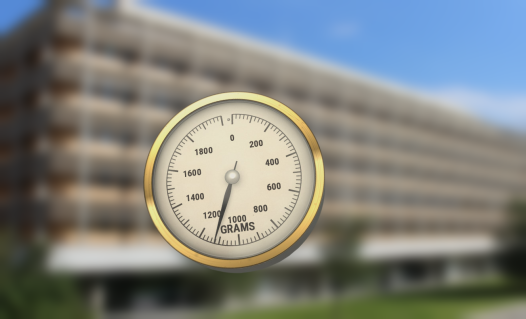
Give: 1120 g
